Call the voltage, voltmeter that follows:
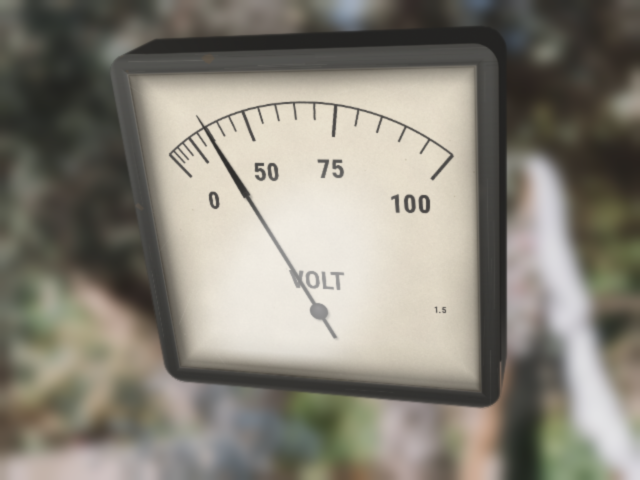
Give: 35 V
